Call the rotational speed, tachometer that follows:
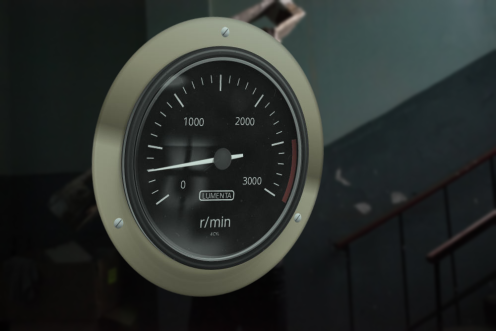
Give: 300 rpm
